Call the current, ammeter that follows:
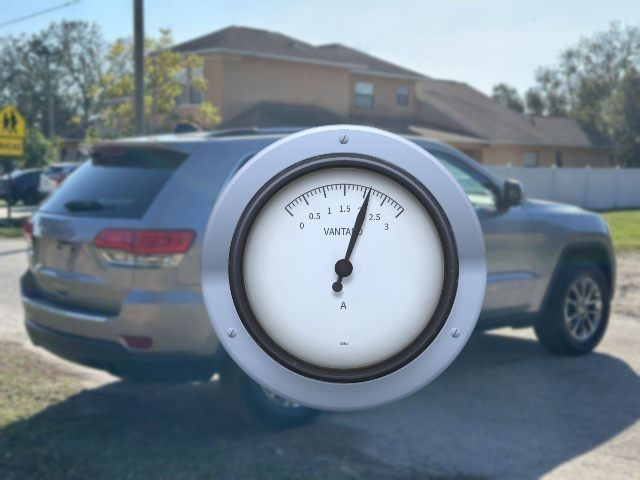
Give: 2.1 A
